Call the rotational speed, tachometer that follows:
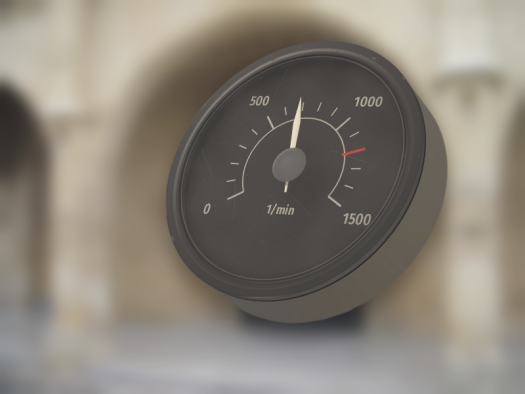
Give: 700 rpm
